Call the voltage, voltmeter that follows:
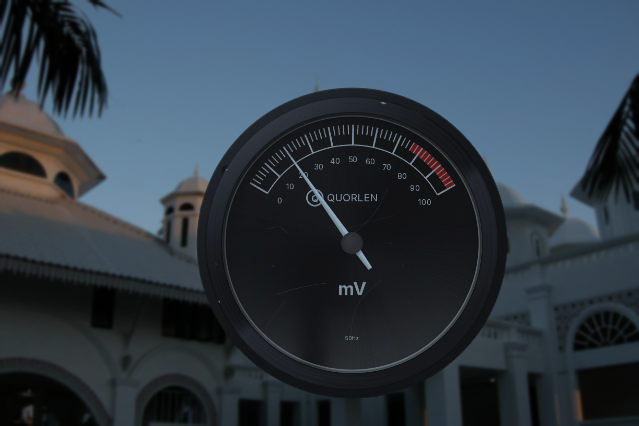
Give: 20 mV
